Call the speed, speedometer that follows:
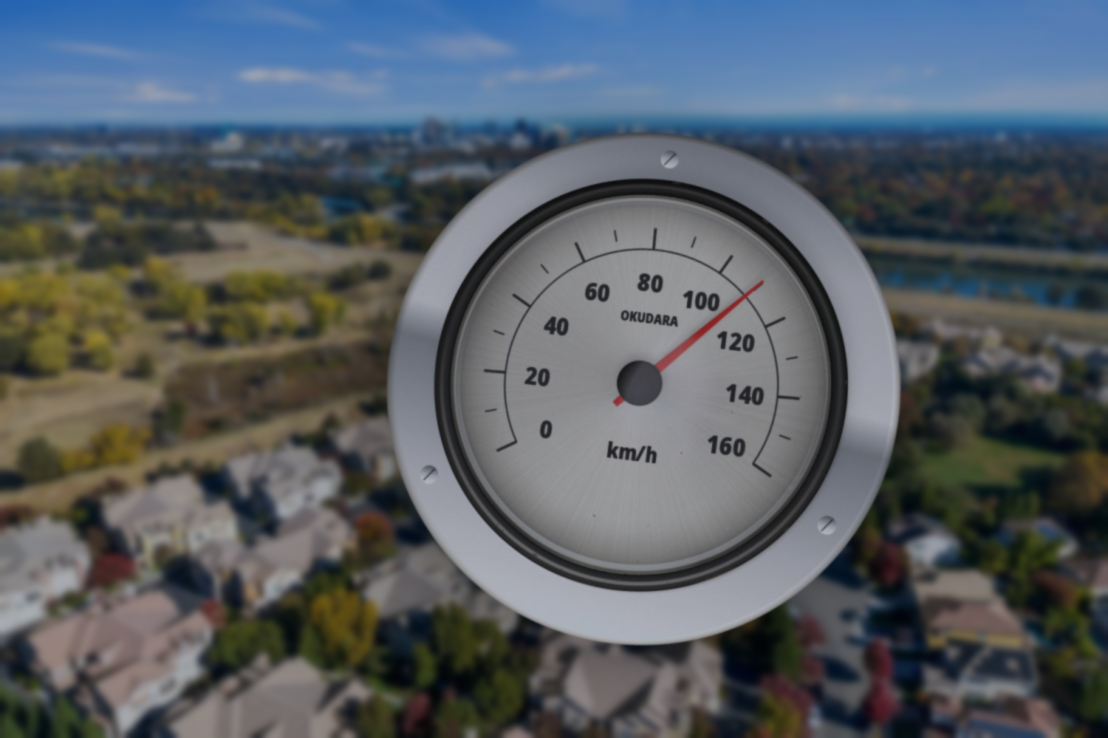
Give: 110 km/h
